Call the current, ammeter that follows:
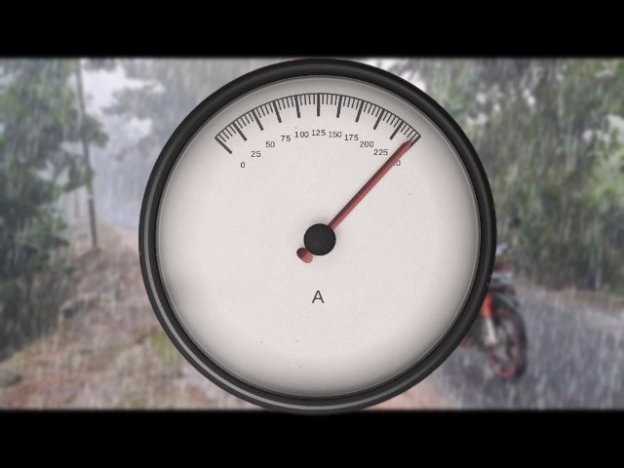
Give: 245 A
